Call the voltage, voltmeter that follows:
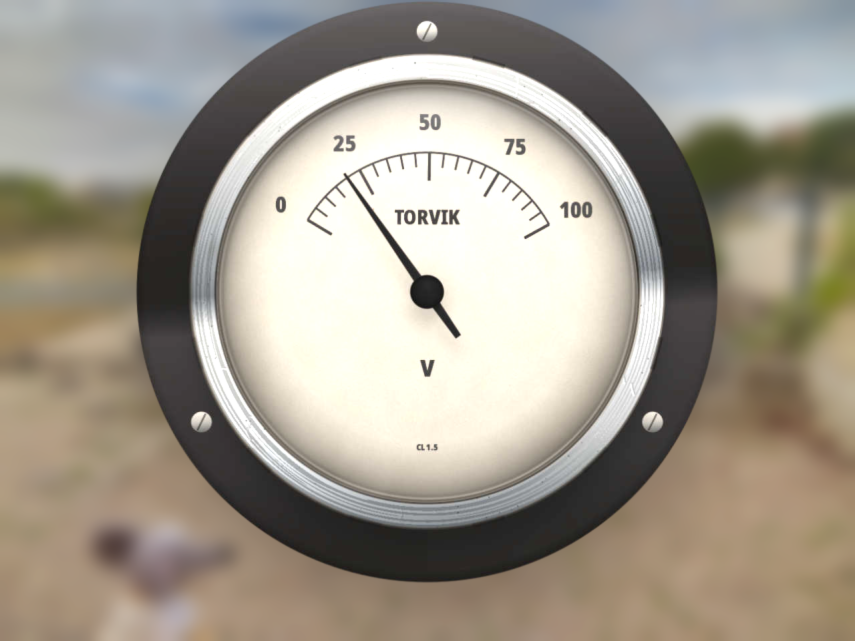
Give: 20 V
